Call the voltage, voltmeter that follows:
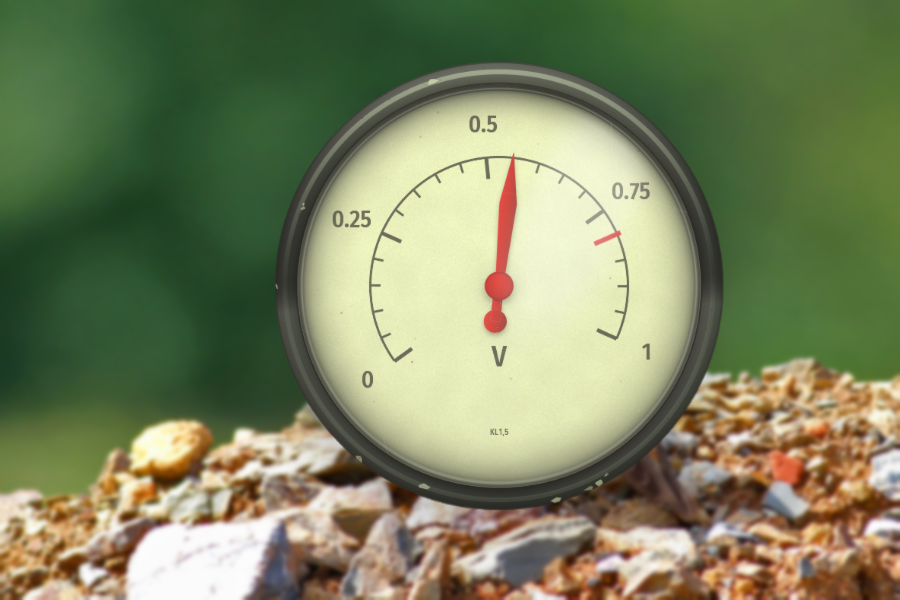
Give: 0.55 V
